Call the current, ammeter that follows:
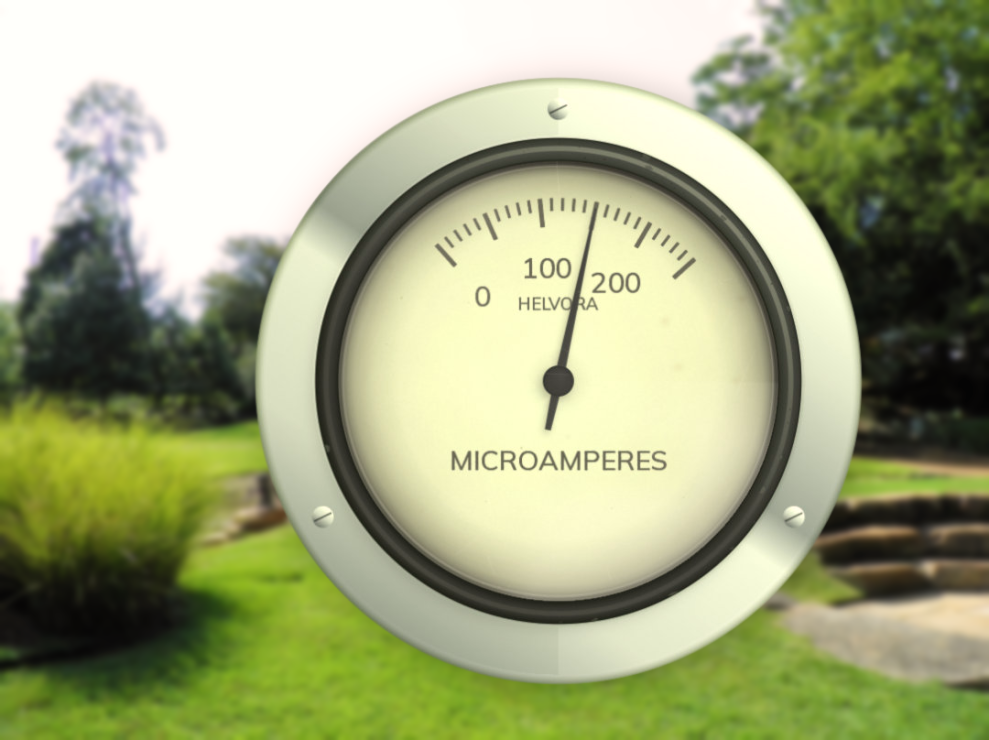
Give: 150 µA
